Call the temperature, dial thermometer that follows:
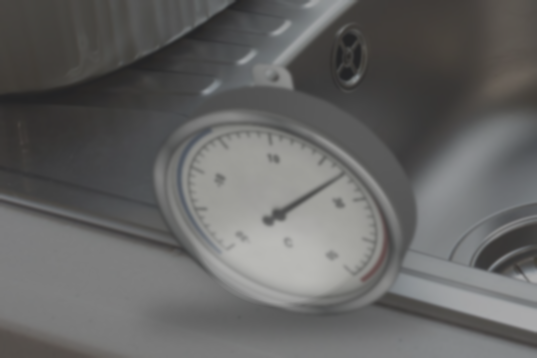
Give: 24 °C
